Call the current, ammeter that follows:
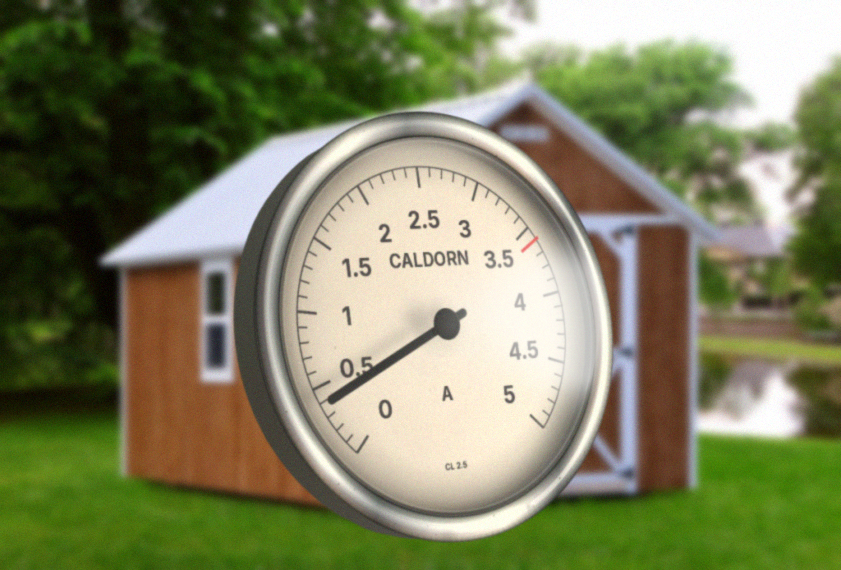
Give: 0.4 A
